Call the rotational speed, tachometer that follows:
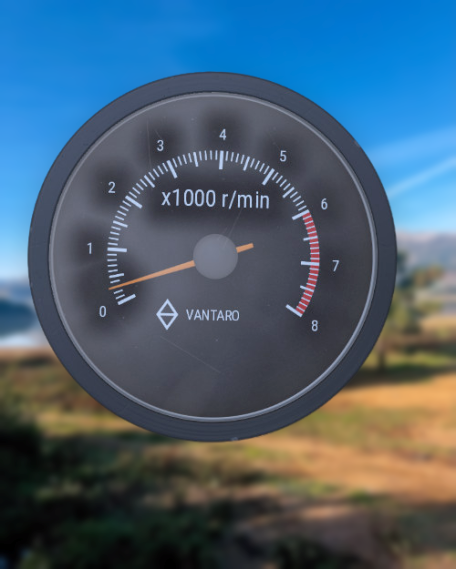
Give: 300 rpm
